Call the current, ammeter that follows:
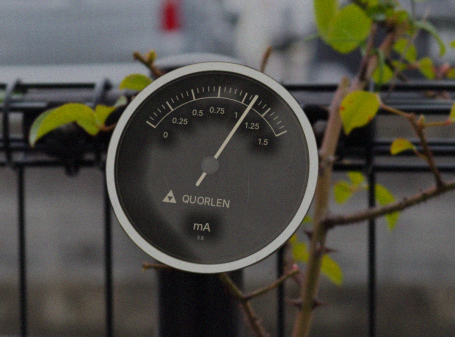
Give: 1.1 mA
